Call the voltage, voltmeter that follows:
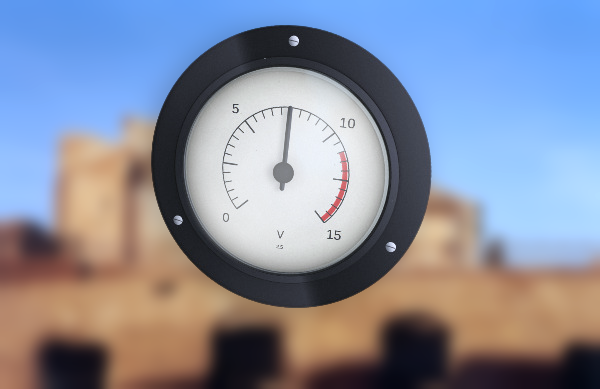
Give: 7.5 V
